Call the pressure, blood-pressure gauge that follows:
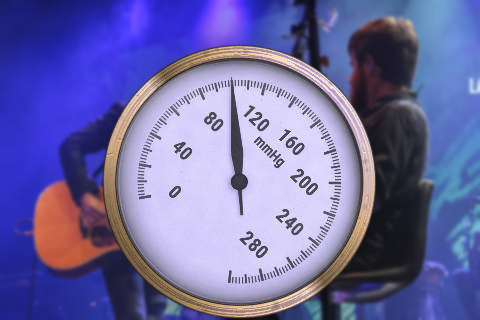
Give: 100 mmHg
